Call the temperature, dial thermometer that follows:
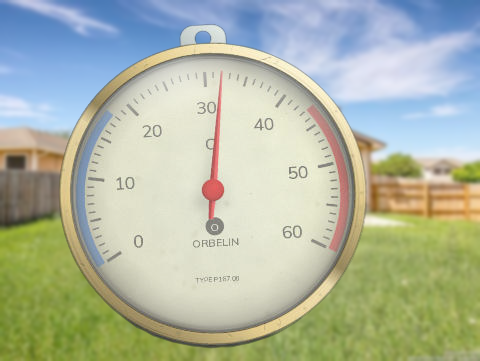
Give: 32 °C
